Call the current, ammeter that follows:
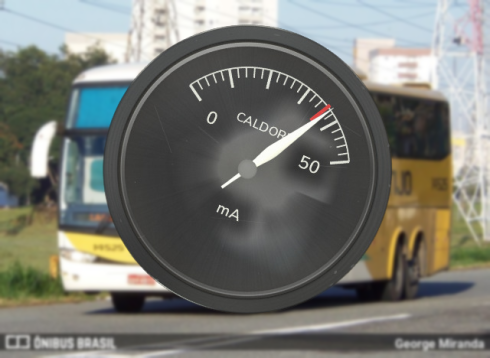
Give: 37 mA
